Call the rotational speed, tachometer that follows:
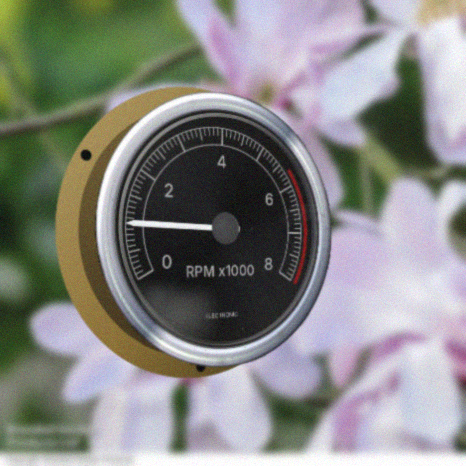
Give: 1000 rpm
